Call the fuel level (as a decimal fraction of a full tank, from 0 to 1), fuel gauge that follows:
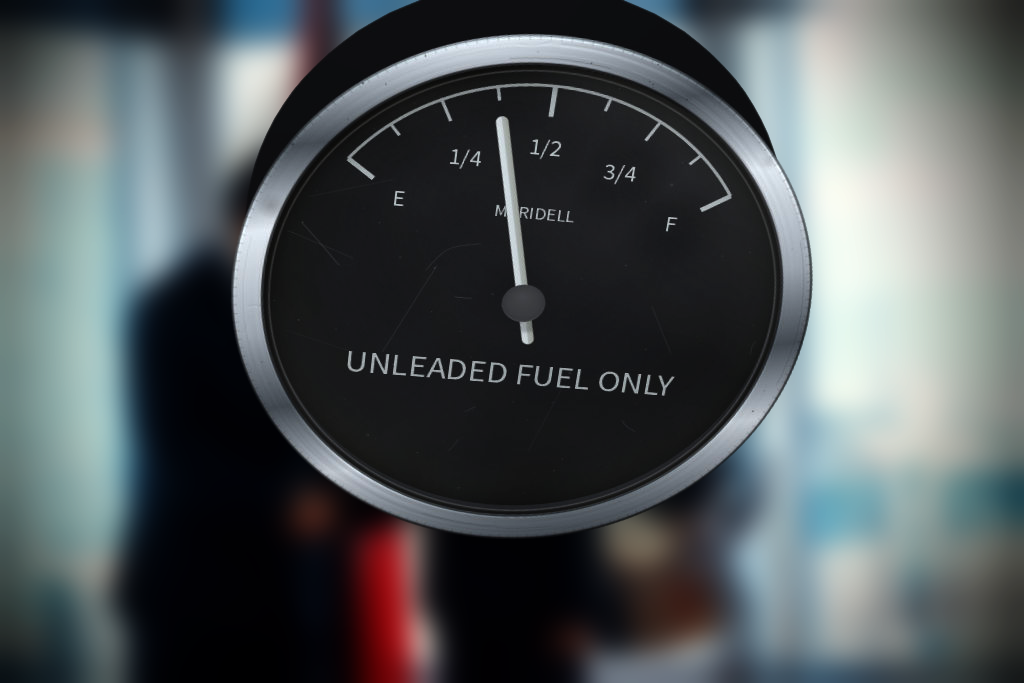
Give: 0.375
